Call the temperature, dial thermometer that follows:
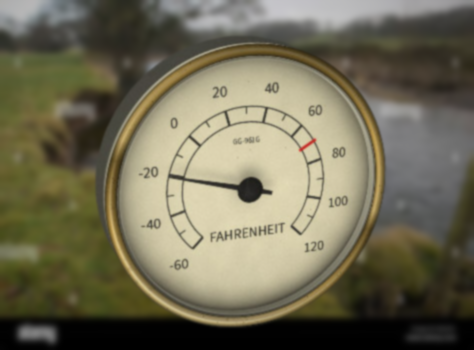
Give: -20 °F
